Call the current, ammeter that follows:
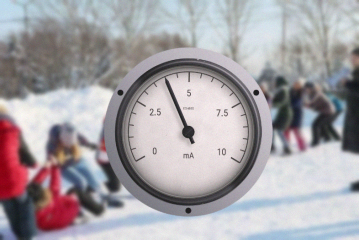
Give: 4 mA
